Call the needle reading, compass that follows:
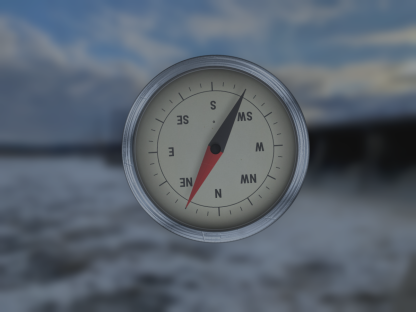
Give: 30 °
